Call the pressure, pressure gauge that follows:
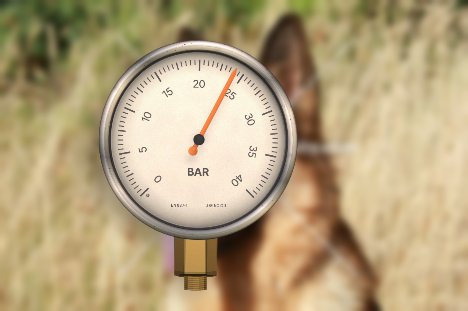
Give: 24 bar
